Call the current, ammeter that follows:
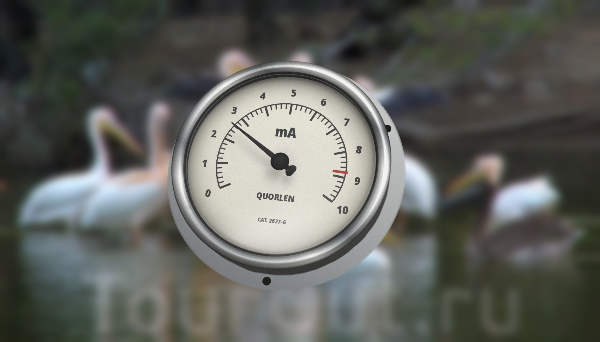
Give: 2.6 mA
